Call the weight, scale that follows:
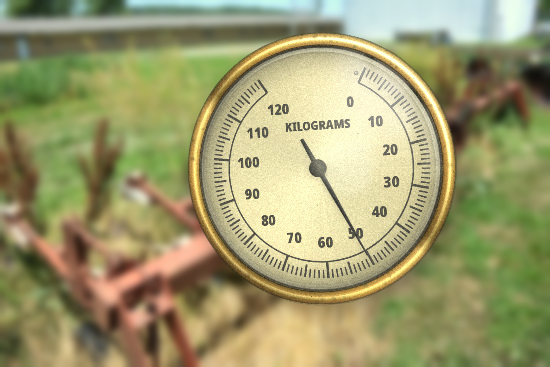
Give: 50 kg
